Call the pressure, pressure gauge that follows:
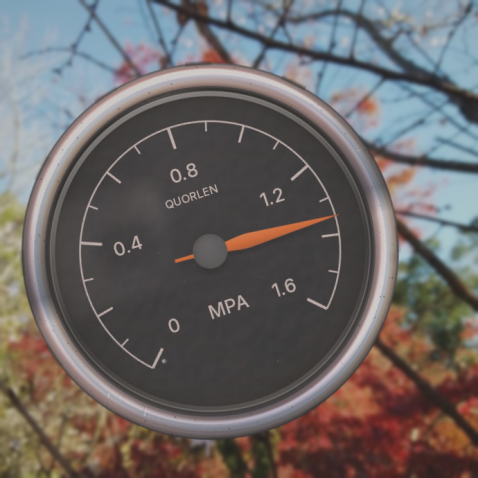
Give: 1.35 MPa
